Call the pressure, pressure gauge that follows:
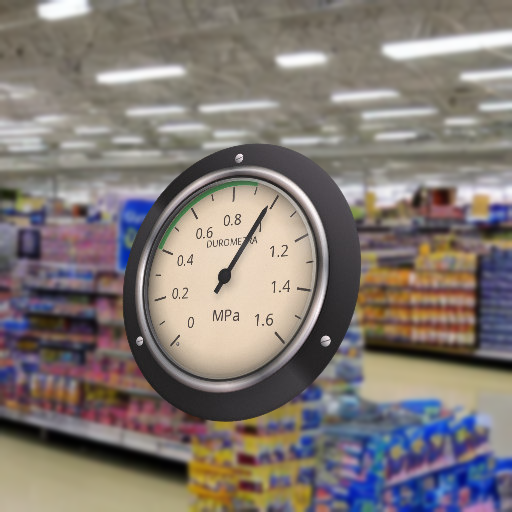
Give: 1 MPa
